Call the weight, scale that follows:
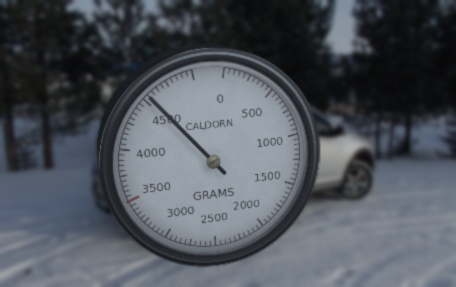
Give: 4550 g
